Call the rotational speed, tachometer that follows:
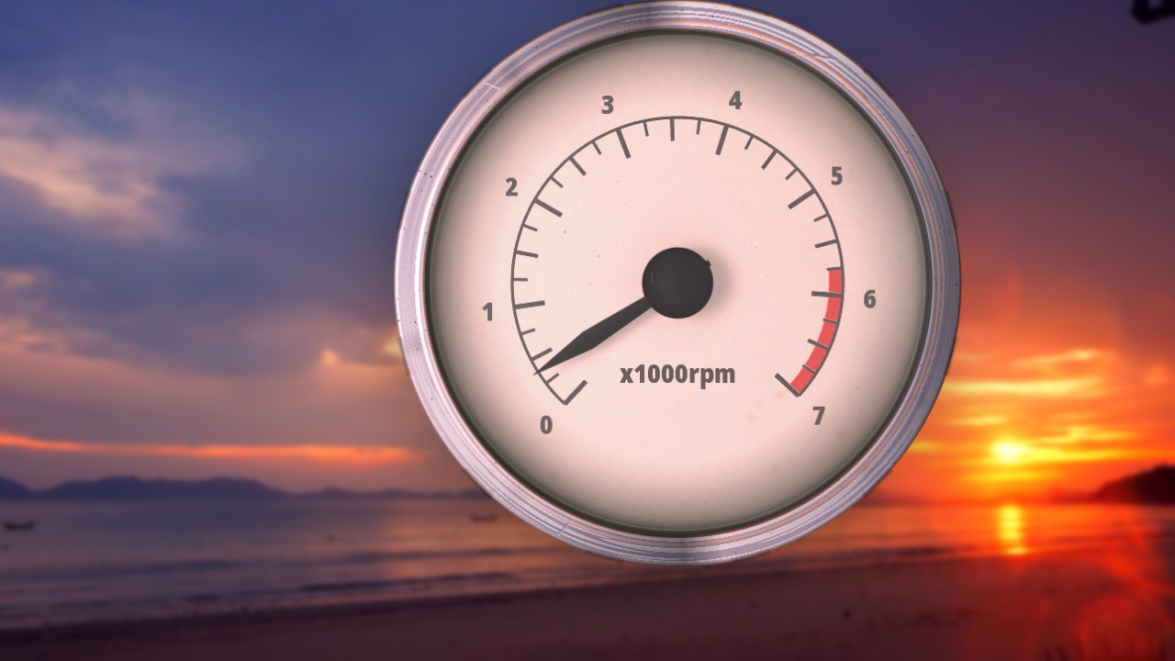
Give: 375 rpm
